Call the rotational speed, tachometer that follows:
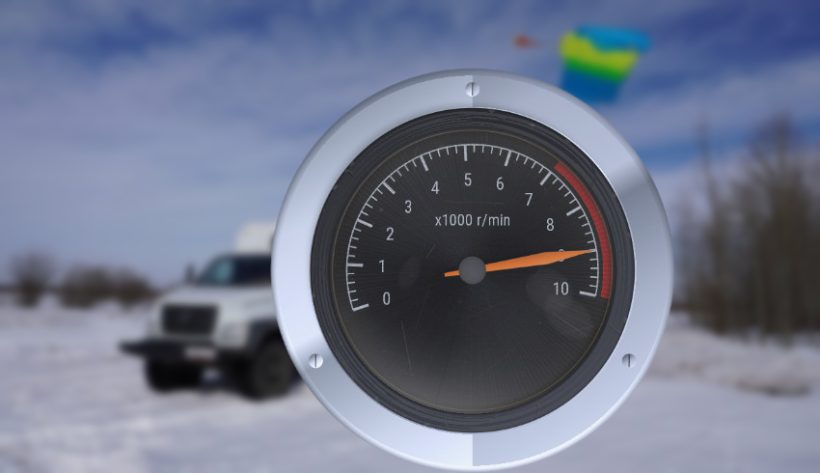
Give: 9000 rpm
